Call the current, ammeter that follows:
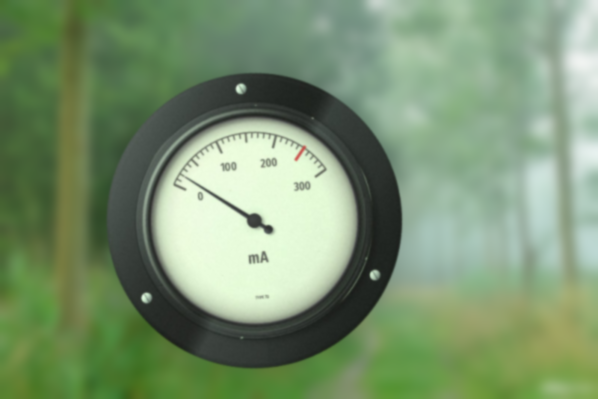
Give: 20 mA
